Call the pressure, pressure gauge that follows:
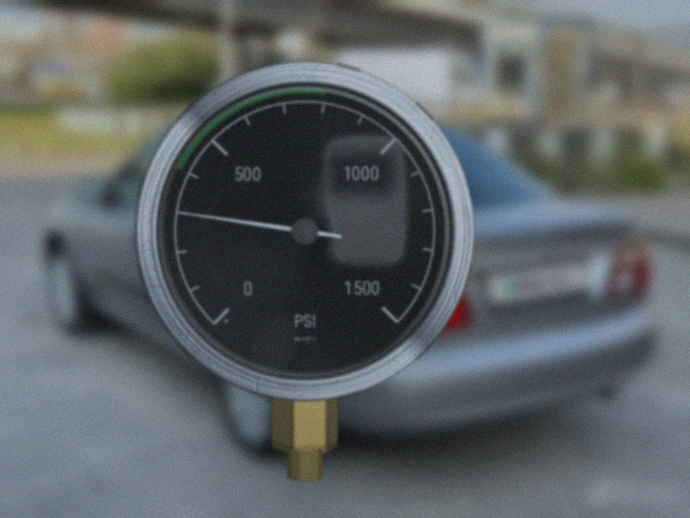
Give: 300 psi
